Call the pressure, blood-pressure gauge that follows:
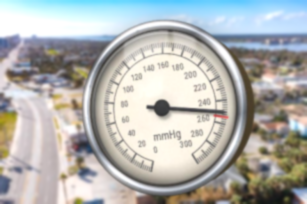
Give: 250 mmHg
